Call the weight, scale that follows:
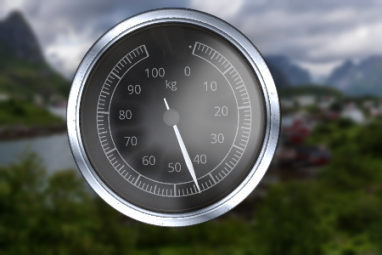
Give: 44 kg
